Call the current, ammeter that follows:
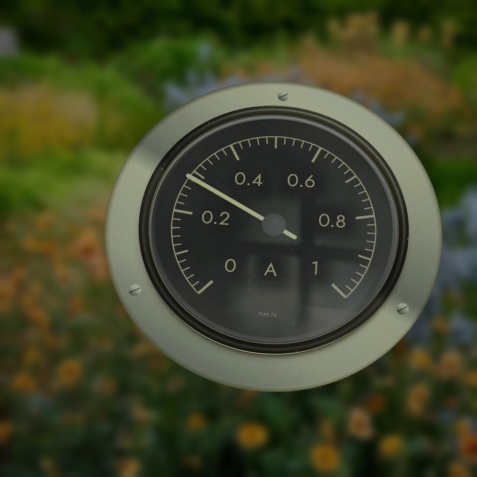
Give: 0.28 A
